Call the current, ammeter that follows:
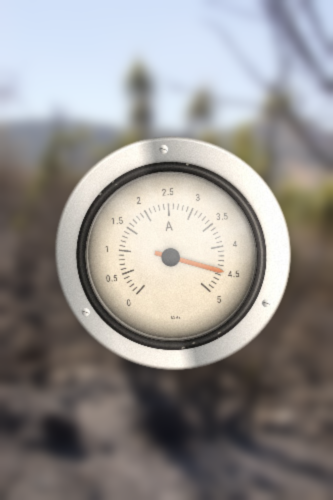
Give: 4.5 A
